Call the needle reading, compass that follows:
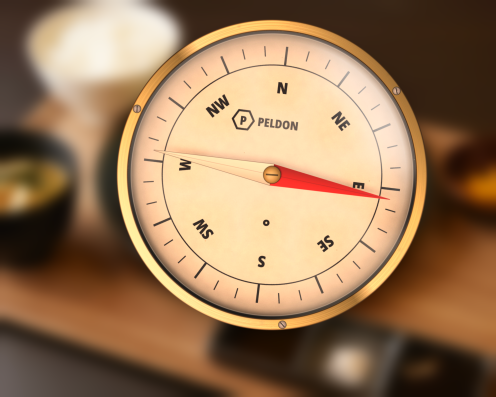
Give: 95 °
